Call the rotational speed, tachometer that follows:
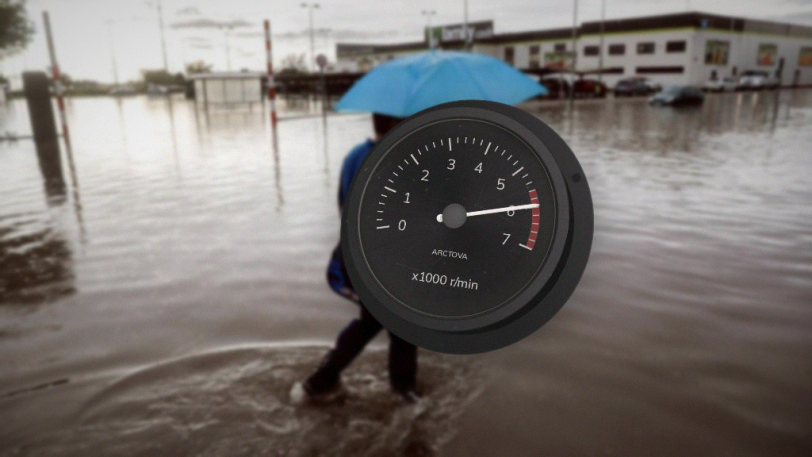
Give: 6000 rpm
